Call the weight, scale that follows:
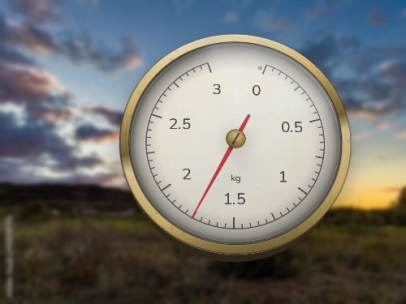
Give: 1.75 kg
